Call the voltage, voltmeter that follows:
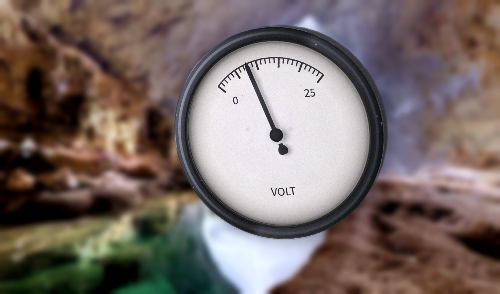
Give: 8 V
